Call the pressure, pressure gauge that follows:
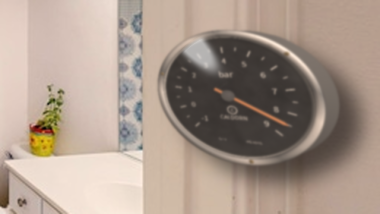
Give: 8.5 bar
